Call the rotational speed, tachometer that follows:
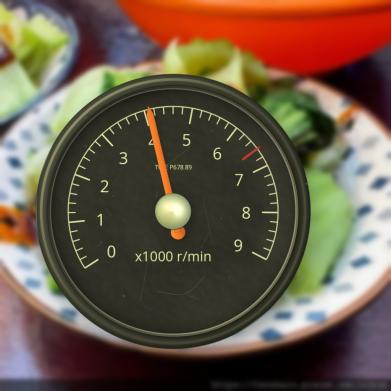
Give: 4100 rpm
